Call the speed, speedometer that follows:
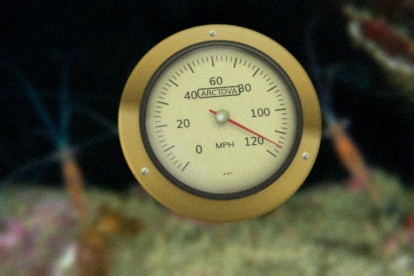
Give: 116 mph
